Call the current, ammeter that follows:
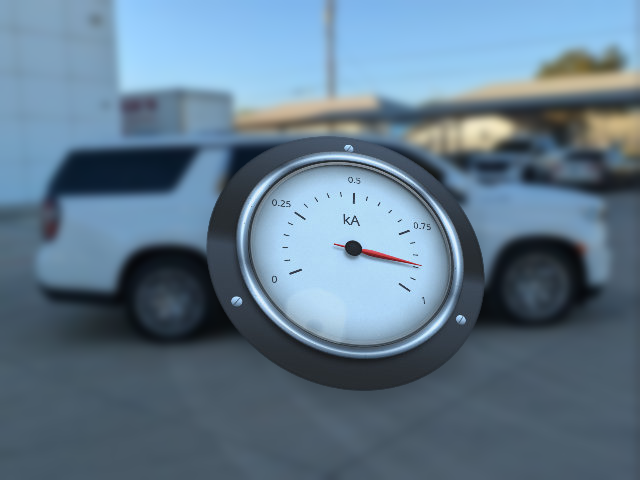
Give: 0.9 kA
